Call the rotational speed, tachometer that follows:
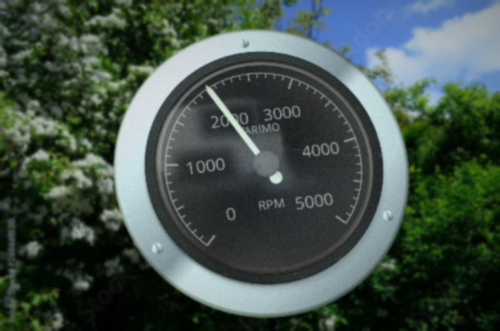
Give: 2000 rpm
